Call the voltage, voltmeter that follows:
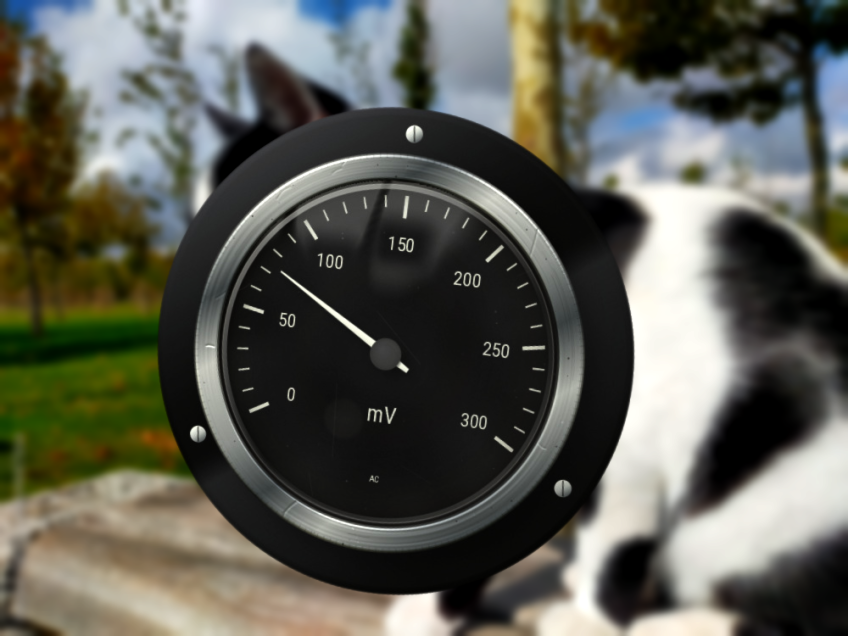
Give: 75 mV
